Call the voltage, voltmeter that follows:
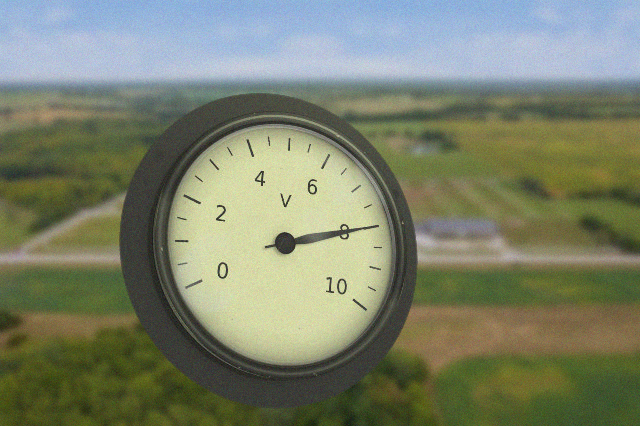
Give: 8 V
